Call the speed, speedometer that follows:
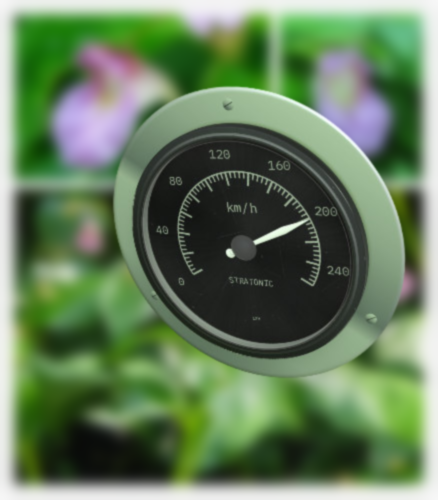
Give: 200 km/h
